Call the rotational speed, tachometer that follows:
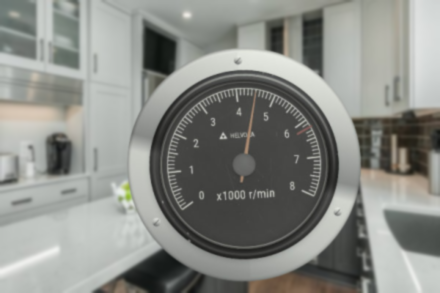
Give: 4500 rpm
